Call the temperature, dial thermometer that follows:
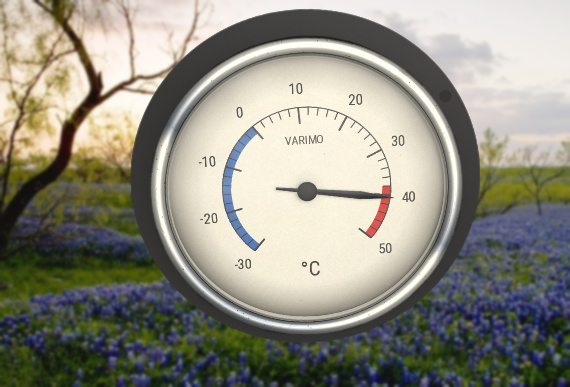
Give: 40 °C
